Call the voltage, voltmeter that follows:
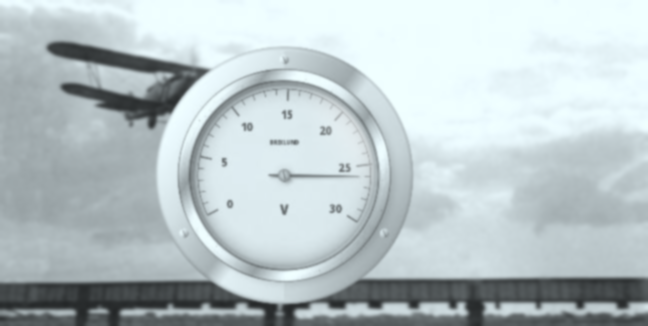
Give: 26 V
